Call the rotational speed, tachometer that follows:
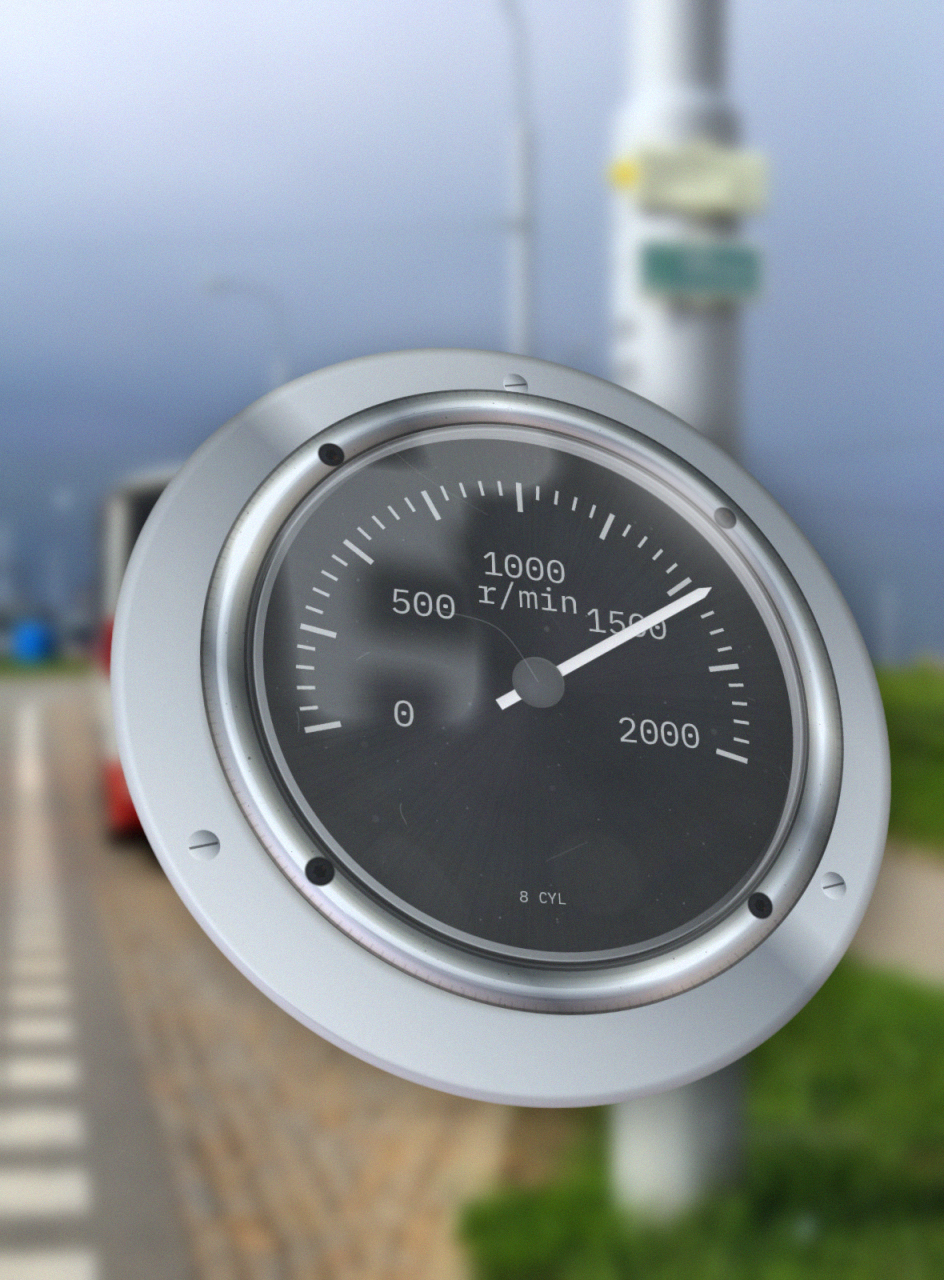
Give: 1550 rpm
